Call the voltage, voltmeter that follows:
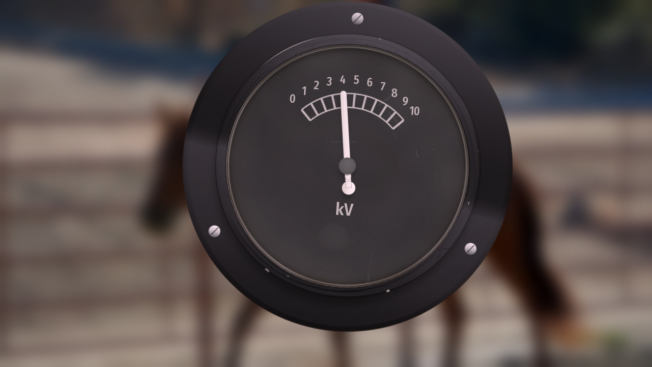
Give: 4 kV
